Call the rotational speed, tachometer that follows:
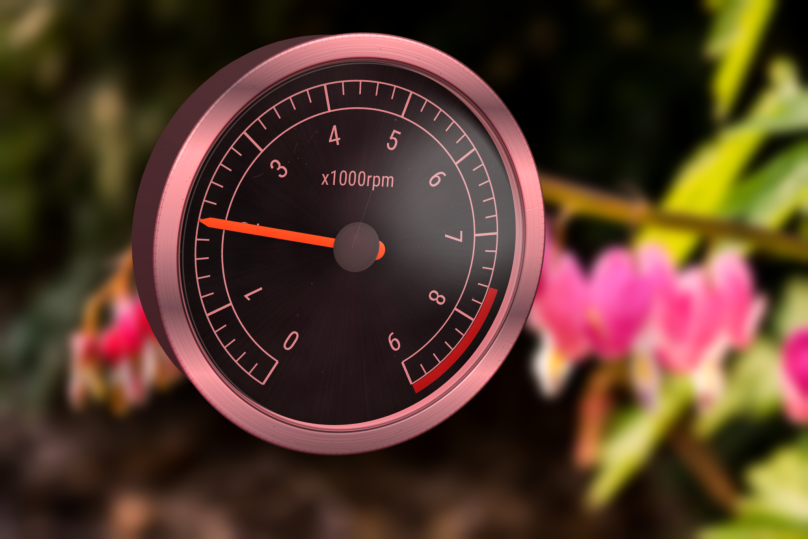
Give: 2000 rpm
